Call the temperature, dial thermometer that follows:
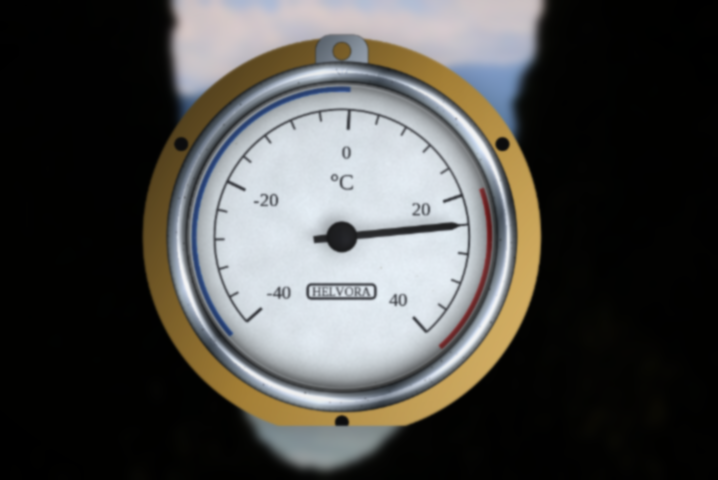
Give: 24 °C
